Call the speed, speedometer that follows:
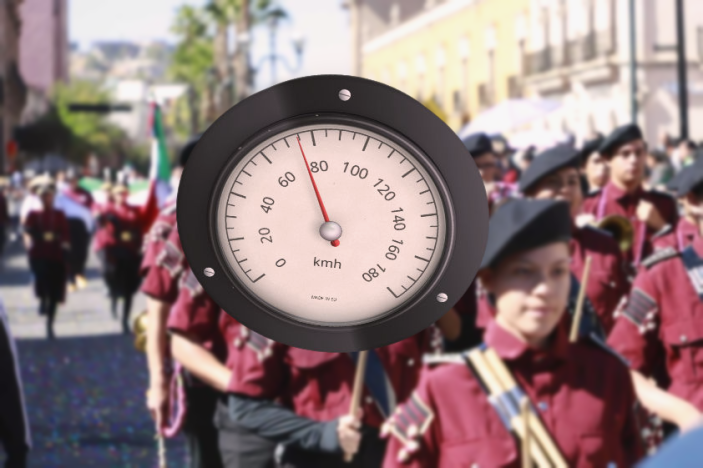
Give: 75 km/h
